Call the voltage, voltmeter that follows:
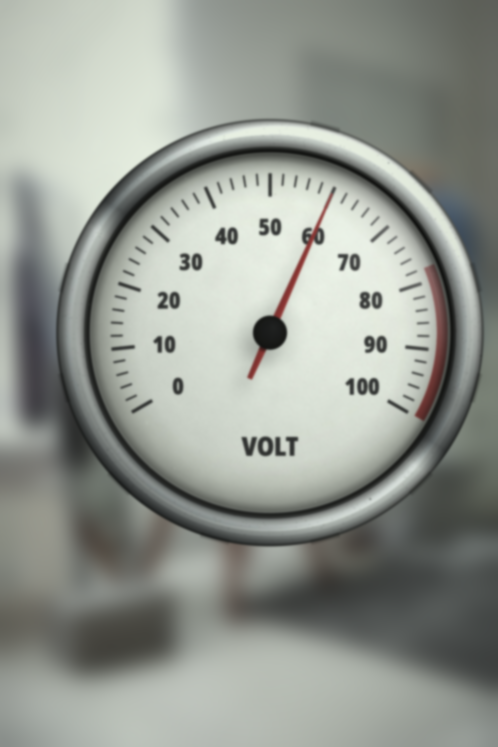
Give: 60 V
